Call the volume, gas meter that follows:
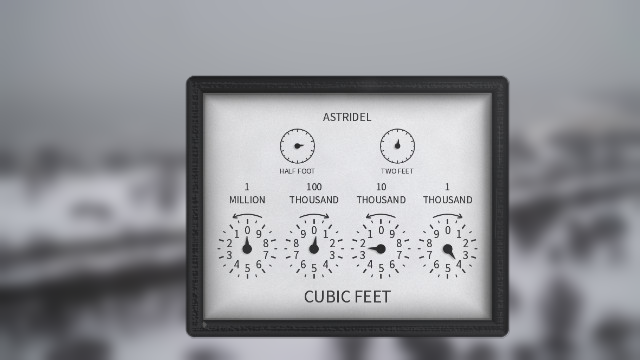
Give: 2400 ft³
